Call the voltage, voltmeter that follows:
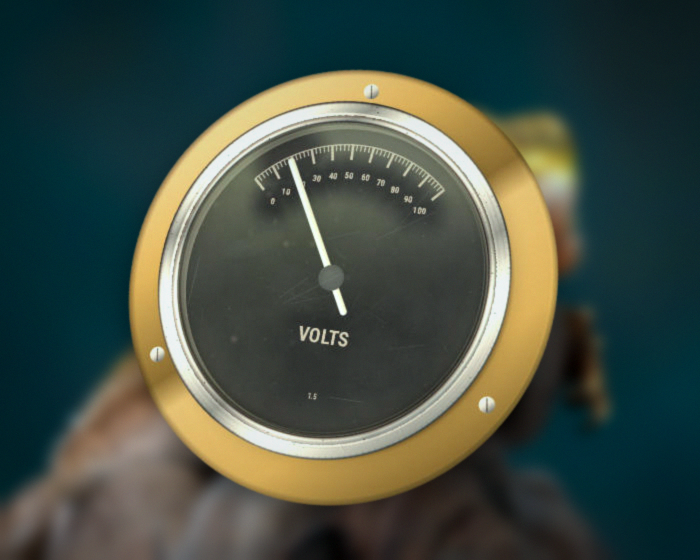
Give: 20 V
